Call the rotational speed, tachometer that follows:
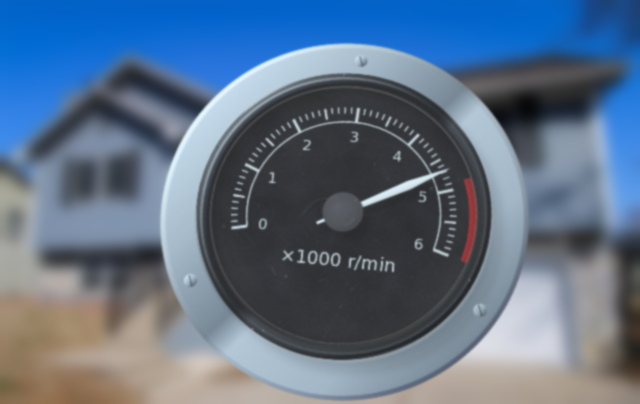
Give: 4700 rpm
